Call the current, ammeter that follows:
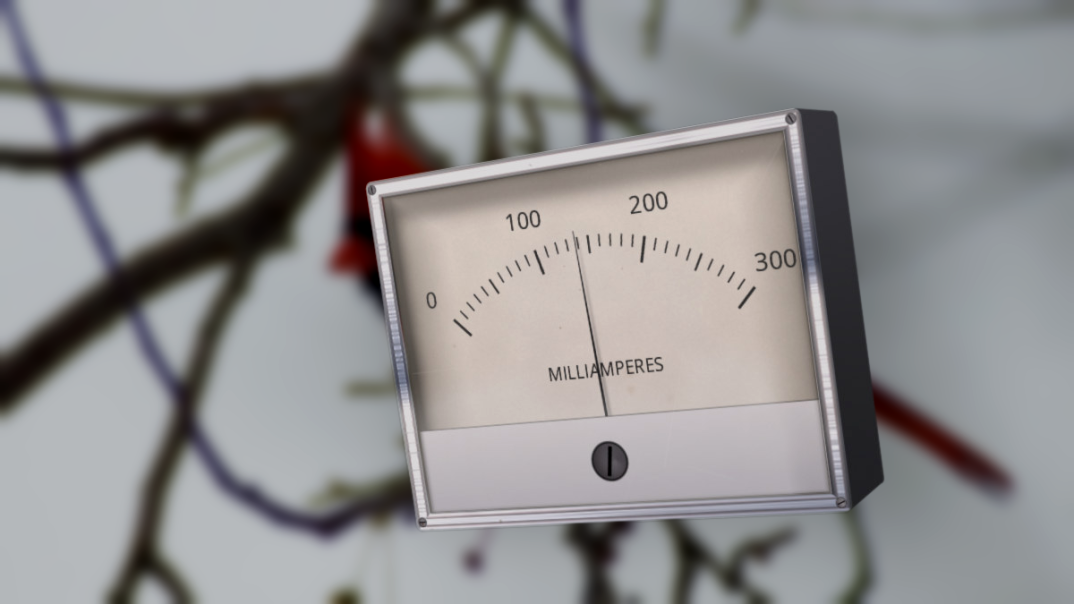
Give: 140 mA
